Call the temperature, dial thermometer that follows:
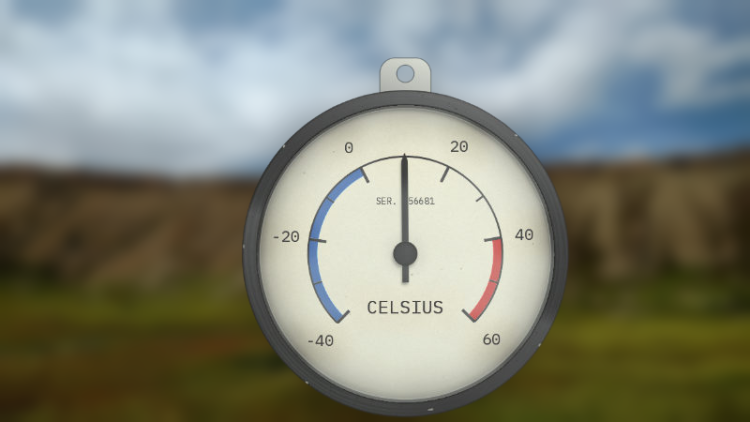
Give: 10 °C
